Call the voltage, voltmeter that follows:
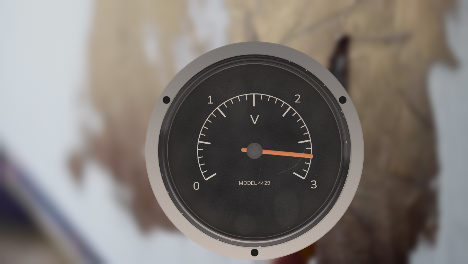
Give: 2.7 V
